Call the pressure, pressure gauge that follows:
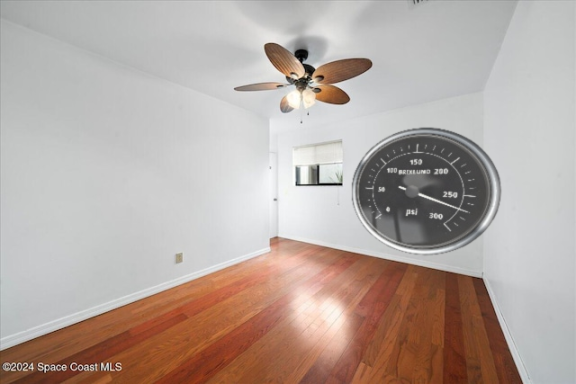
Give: 270 psi
